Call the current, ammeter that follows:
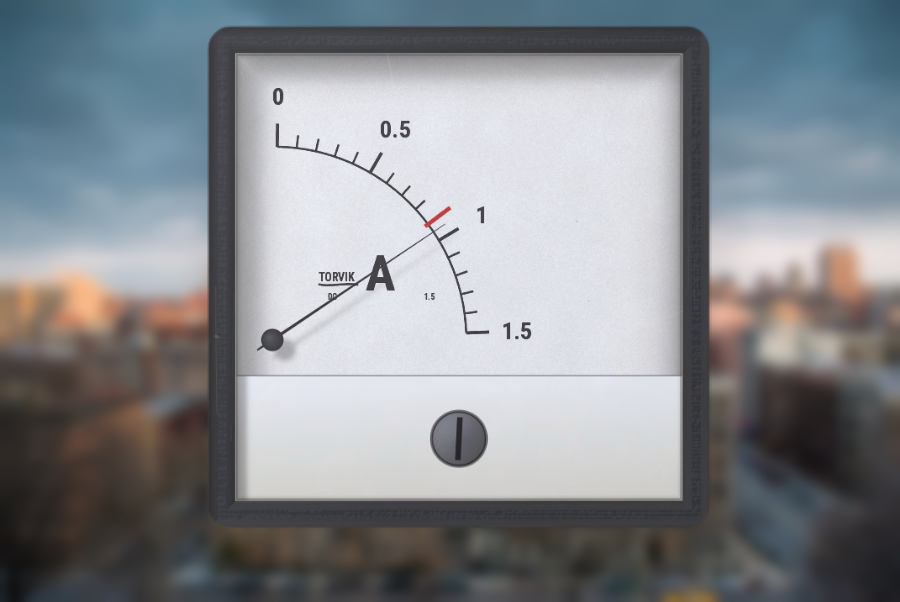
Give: 0.95 A
